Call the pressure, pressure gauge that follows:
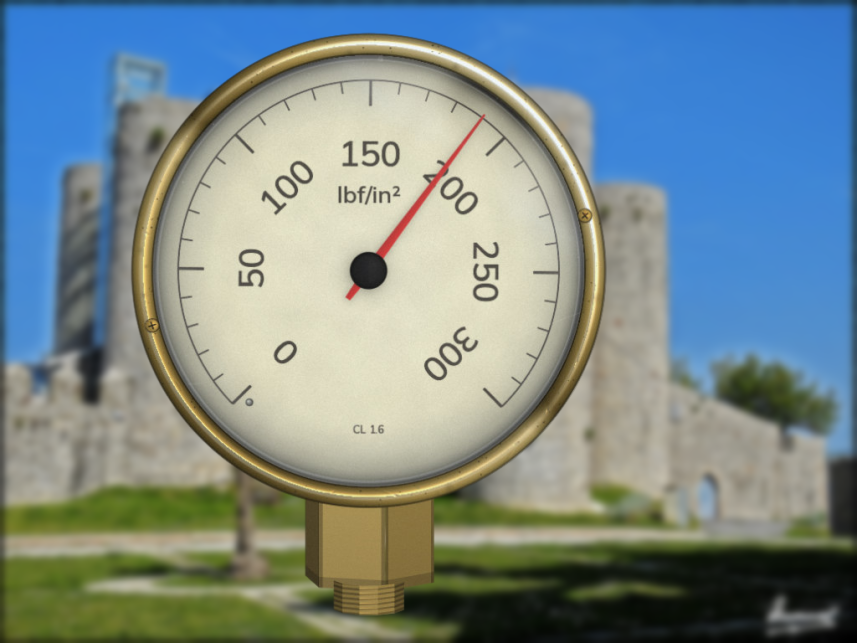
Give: 190 psi
